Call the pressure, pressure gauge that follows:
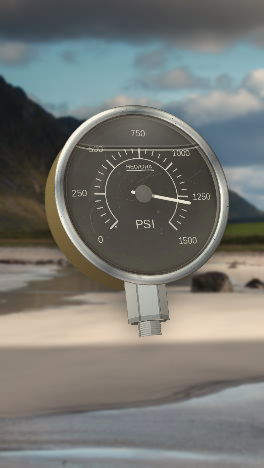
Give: 1300 psi
